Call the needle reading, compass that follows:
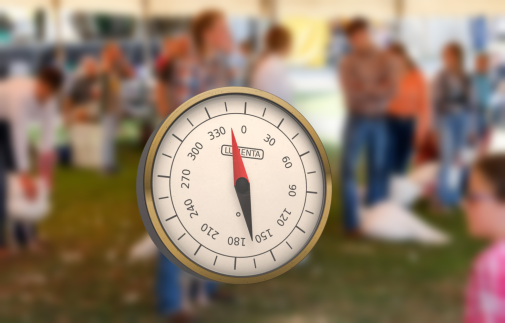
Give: 345 °
